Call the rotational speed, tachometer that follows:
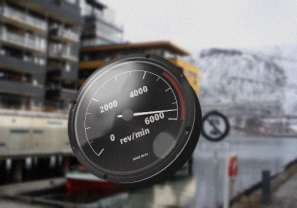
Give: 5750 rpm
